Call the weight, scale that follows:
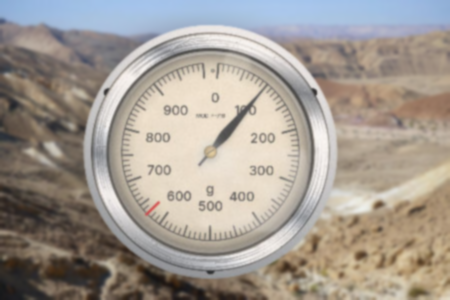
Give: 100 g
